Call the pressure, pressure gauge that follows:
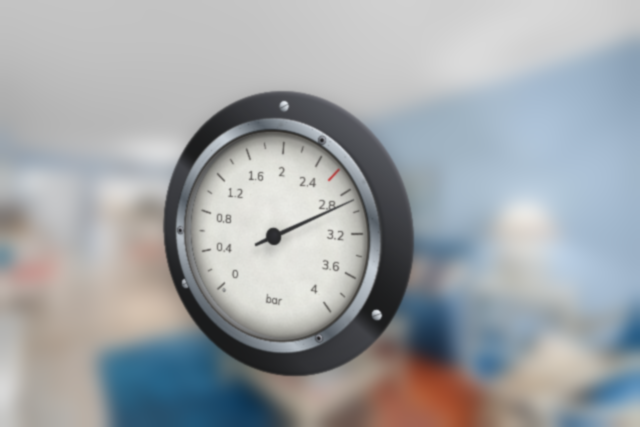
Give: 2.9 bar
